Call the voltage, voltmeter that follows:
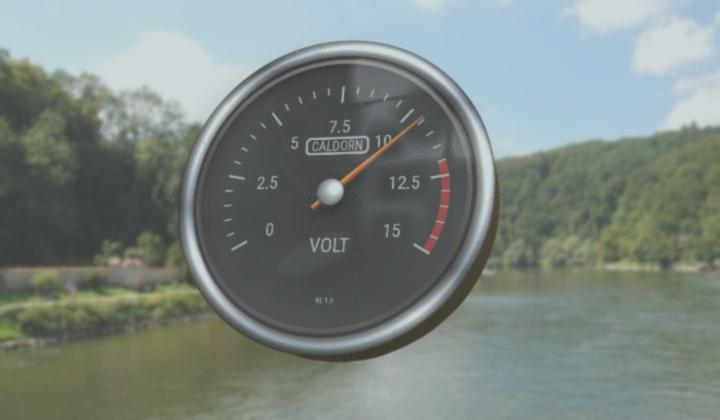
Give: 10.5 V
